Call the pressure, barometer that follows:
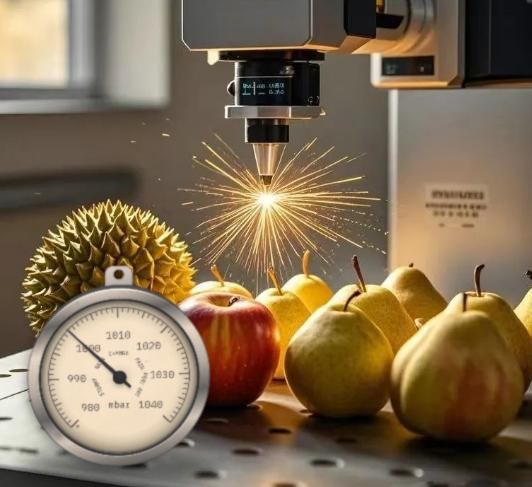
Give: 1000 mbar
